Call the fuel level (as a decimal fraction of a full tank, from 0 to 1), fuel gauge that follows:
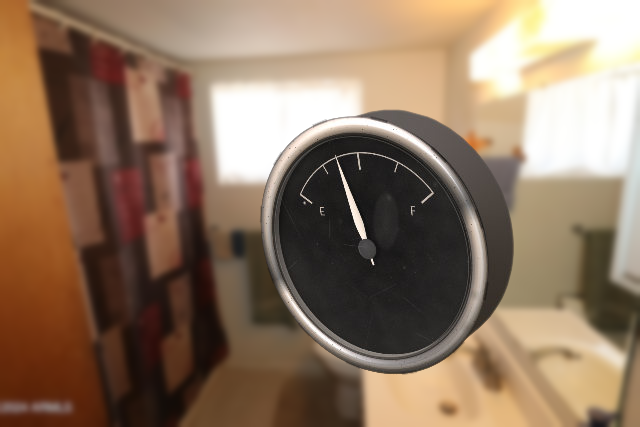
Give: 0.375
